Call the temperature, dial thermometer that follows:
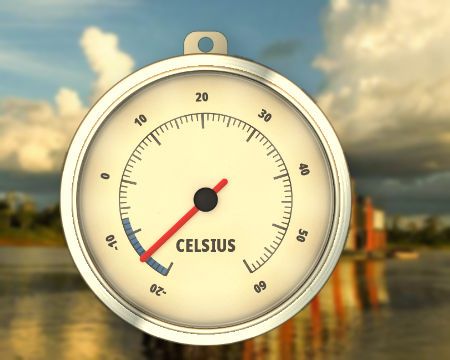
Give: -15 °C
